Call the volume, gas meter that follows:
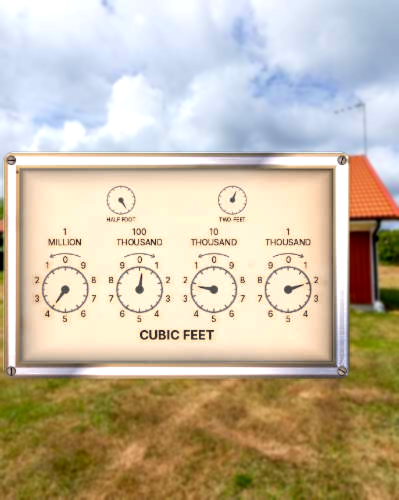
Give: 402200 ft³
